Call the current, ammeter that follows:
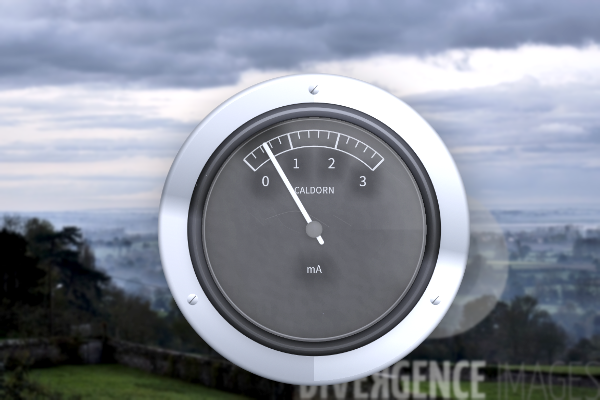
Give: 0.5 mA
